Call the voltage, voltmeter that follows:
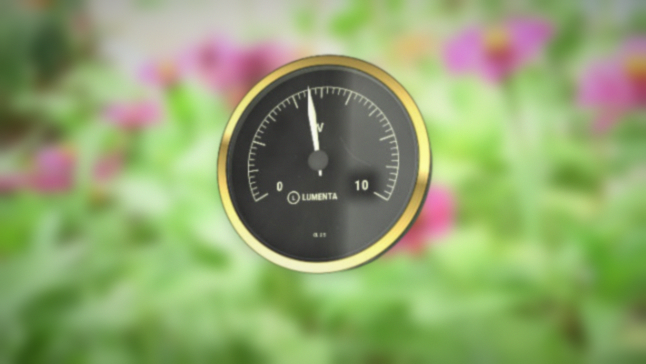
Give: 4.6 V
